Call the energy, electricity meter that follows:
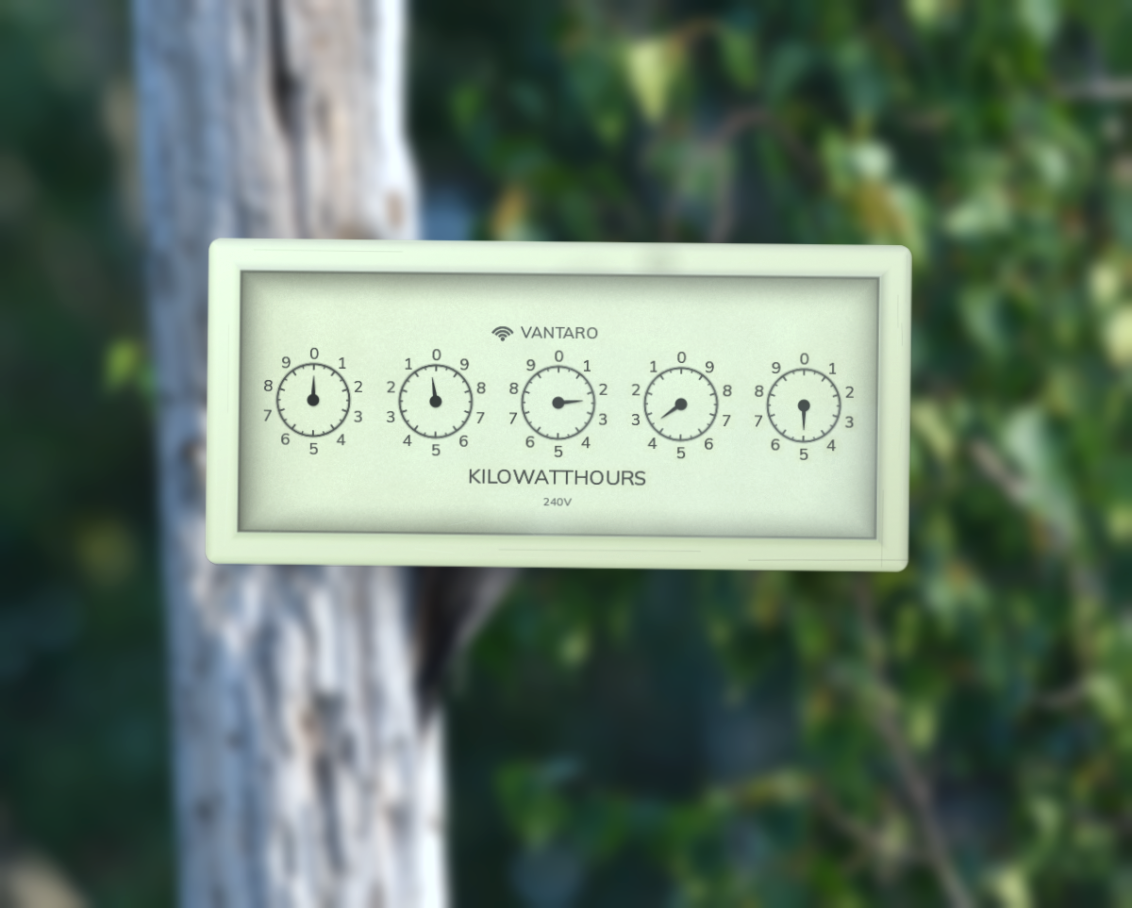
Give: 235 kWh
